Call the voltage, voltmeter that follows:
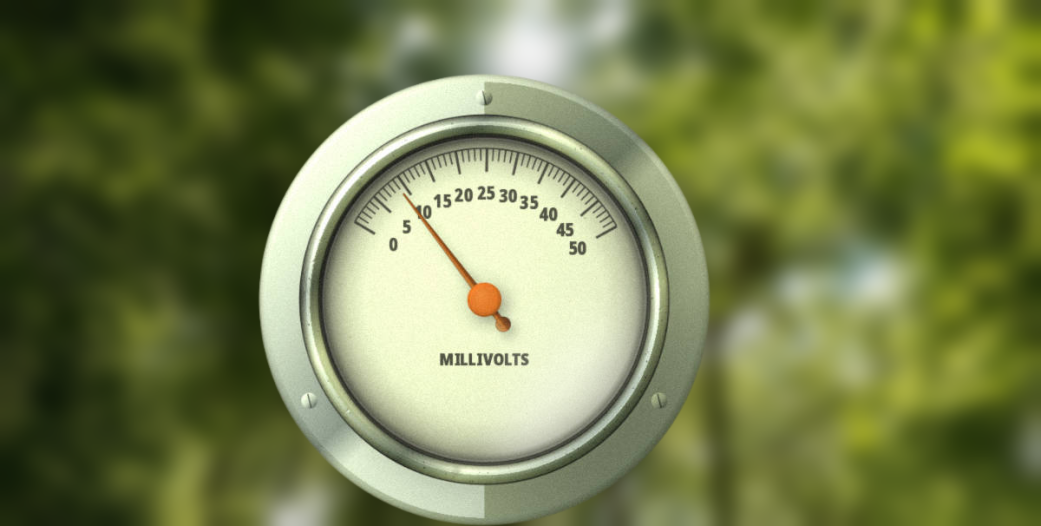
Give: 9 mV
